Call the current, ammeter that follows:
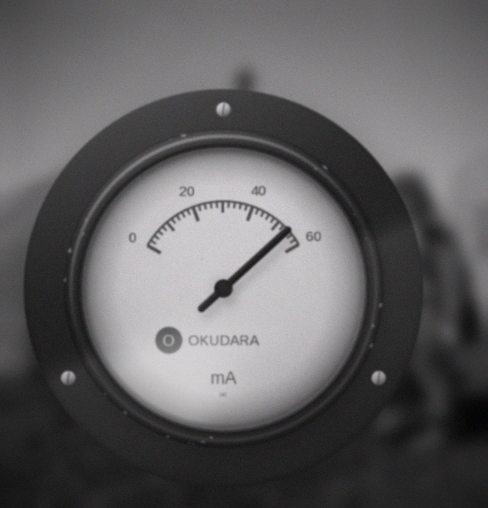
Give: 54 mA
